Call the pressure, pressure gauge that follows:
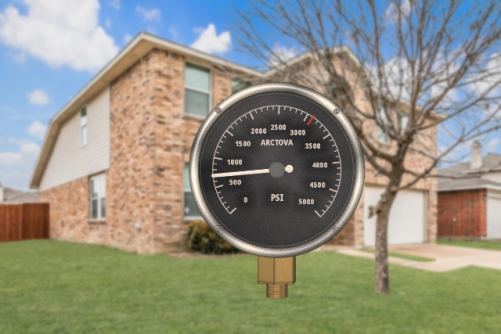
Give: 700 psi
